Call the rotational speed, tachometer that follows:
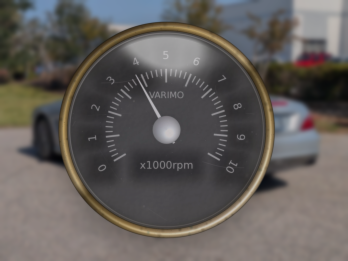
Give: 3800 rpm
